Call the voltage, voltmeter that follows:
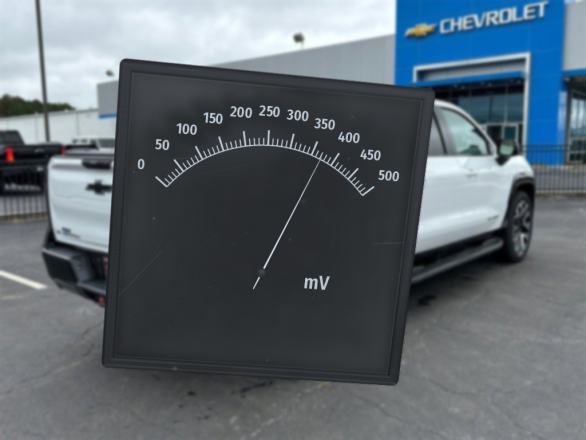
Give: 370 mV
